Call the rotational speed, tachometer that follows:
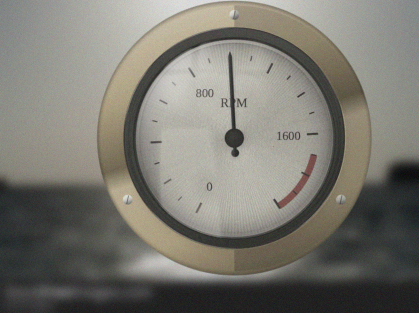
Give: 1000 rpm
